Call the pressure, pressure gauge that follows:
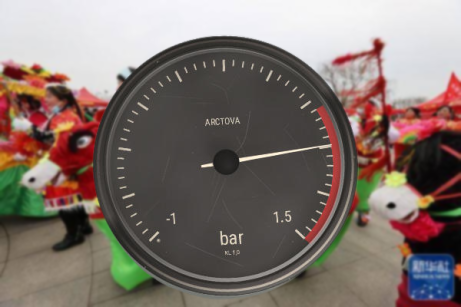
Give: 1 bar
